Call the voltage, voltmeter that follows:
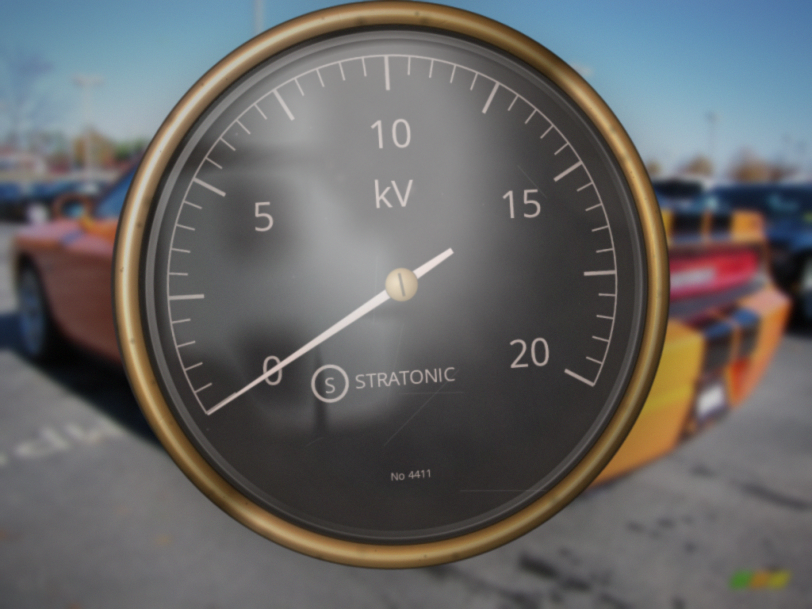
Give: 0 kV
